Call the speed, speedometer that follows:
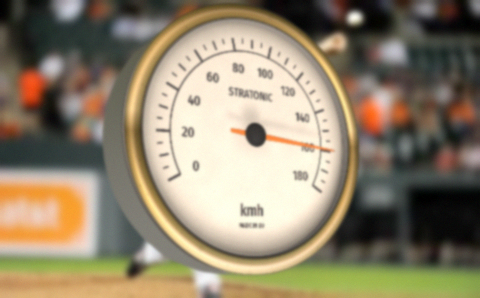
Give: 160 km/h
